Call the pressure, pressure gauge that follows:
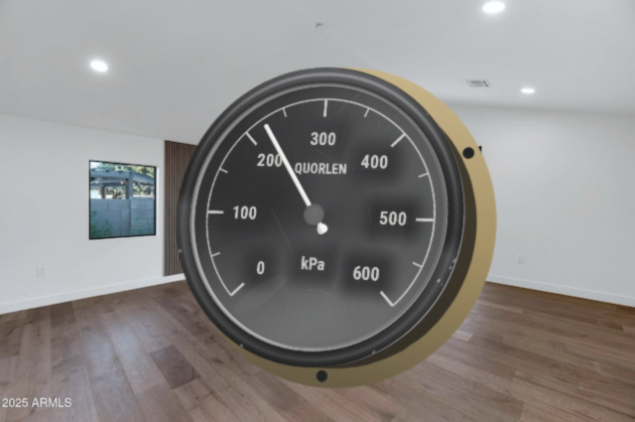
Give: 225 kPa
